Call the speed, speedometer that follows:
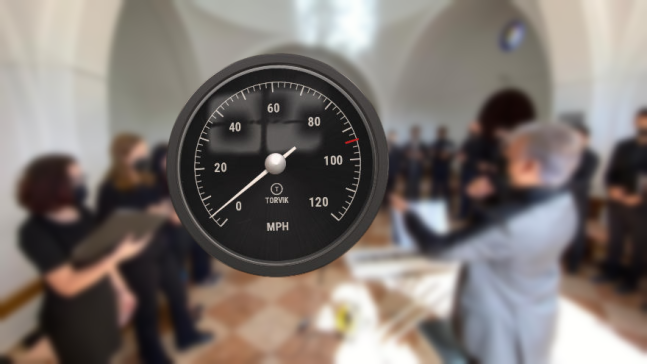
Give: 4 mph
